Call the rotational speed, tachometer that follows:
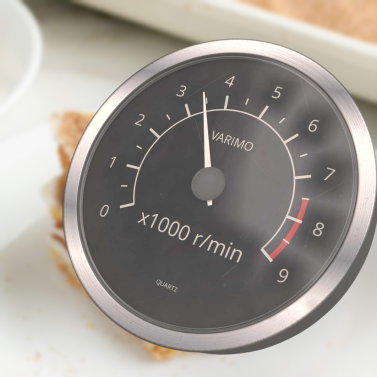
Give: 3500 rpm
